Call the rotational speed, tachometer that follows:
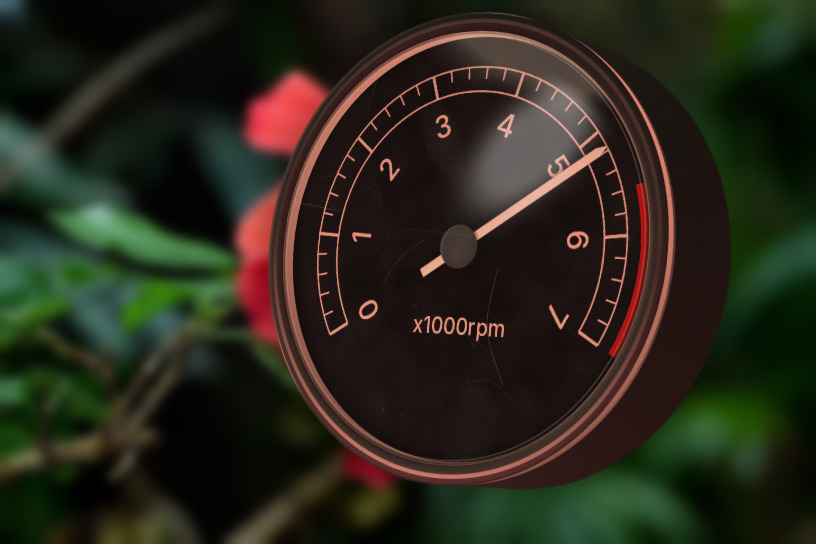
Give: 5200 rpm
